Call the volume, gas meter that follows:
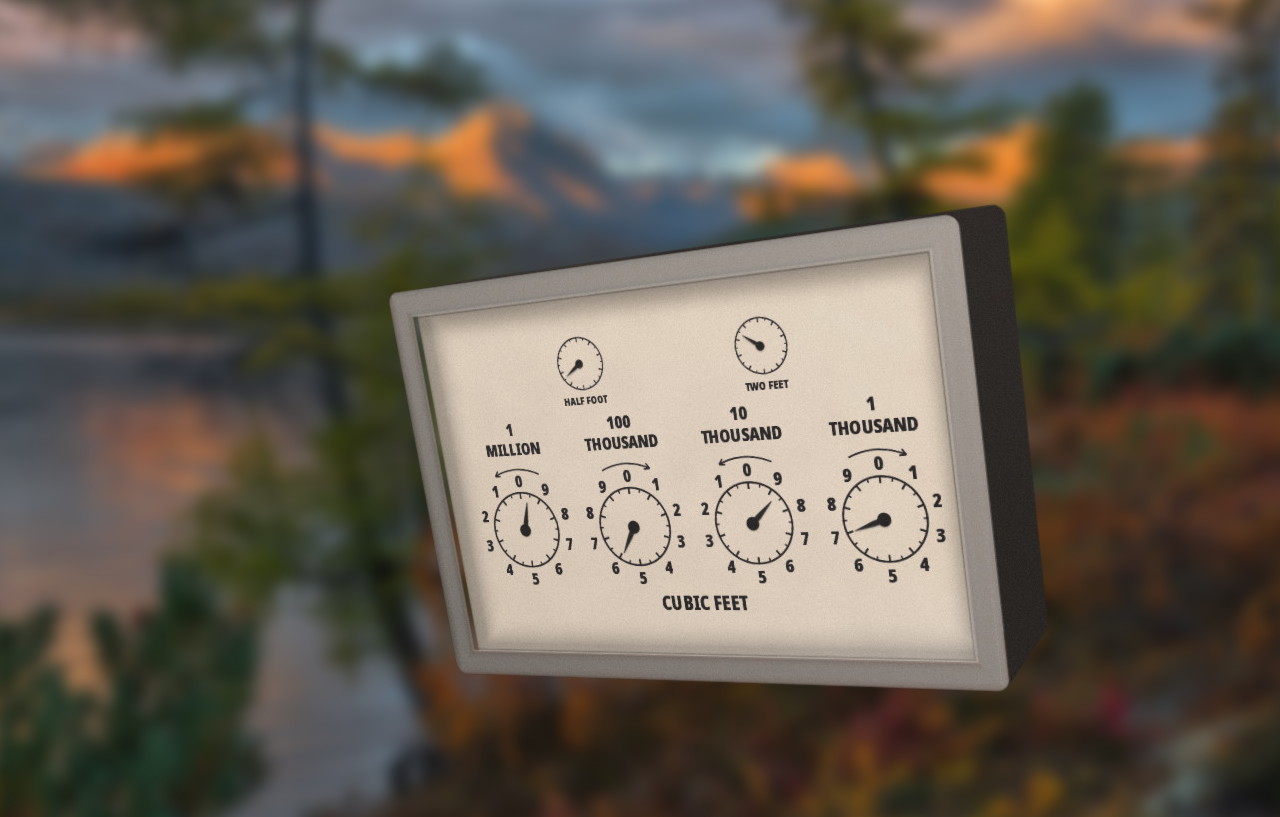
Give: 958700 ft³
